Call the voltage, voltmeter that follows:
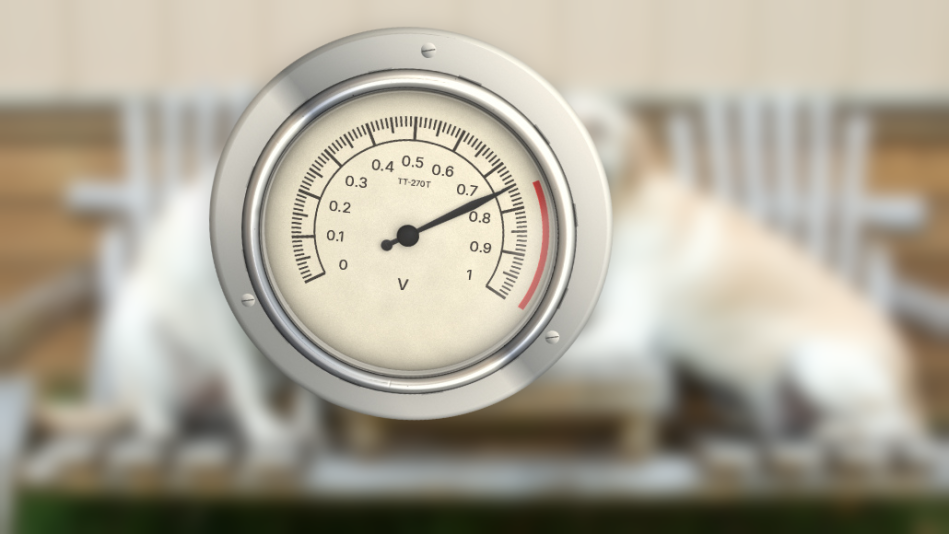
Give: 0.75 V
